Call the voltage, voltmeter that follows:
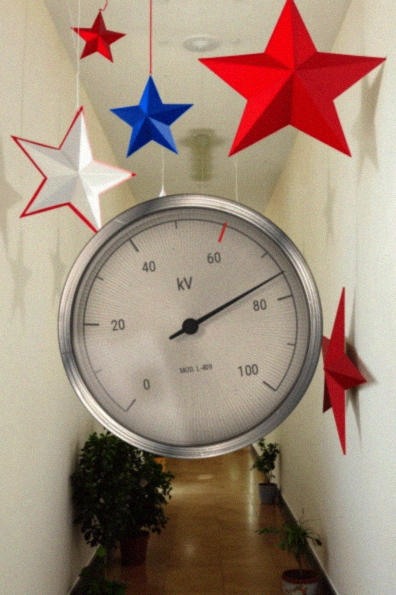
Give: 75 kV
